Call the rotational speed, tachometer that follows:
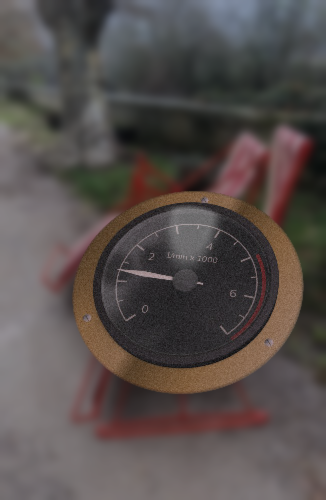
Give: 1250 rpm
